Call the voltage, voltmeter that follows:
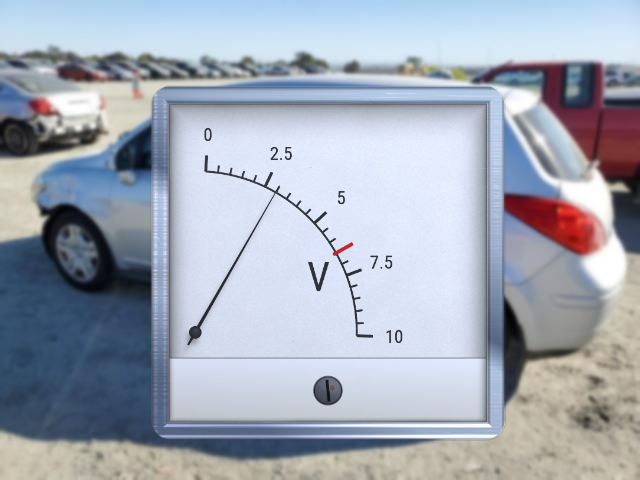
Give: 3 V
